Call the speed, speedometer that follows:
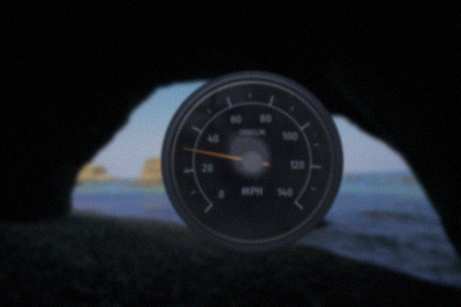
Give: 30 mph
